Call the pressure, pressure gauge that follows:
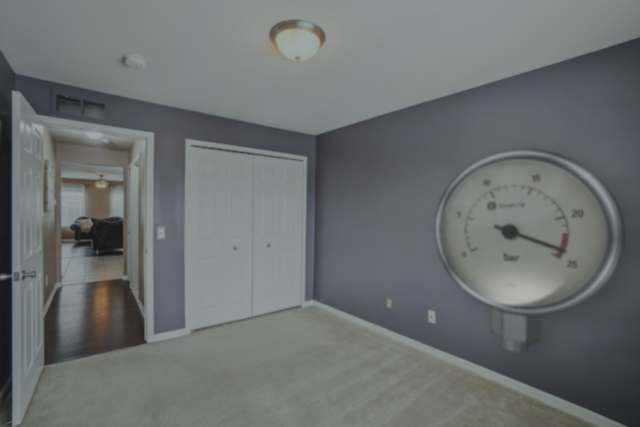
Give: 24 bar
